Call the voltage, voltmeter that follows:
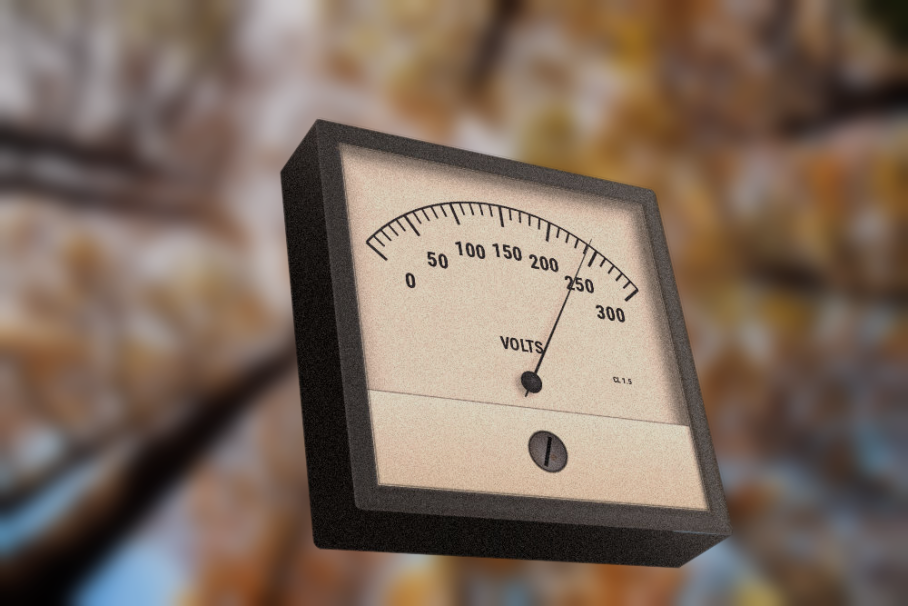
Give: 240 V
